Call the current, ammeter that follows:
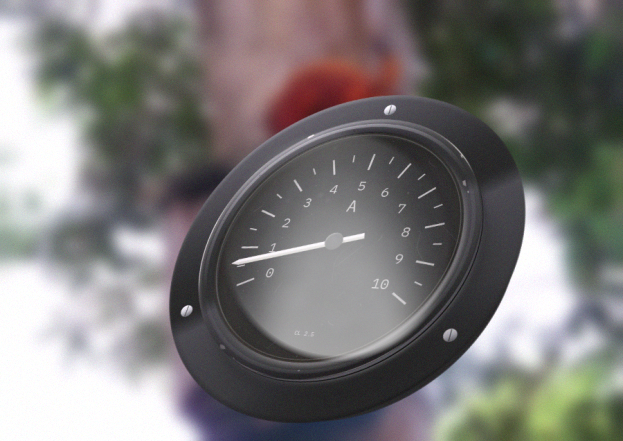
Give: 0.5 A
